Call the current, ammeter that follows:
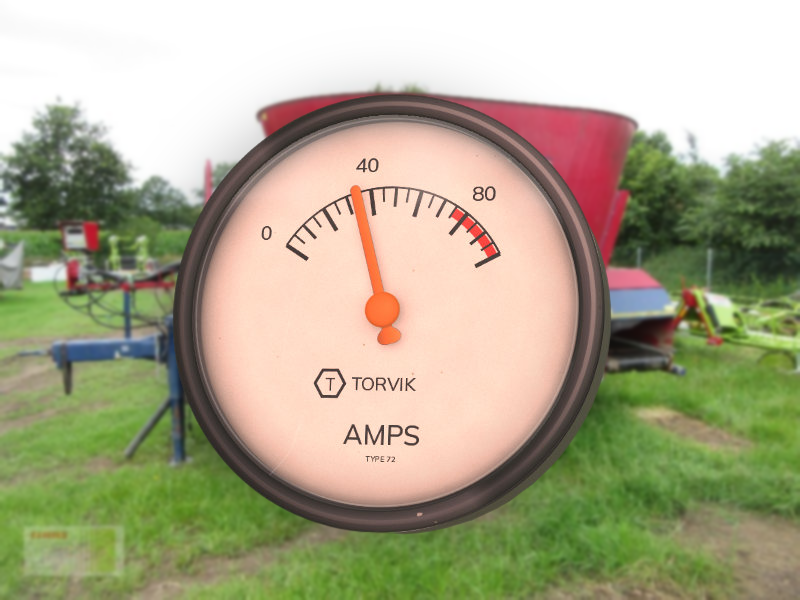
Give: 35 A
